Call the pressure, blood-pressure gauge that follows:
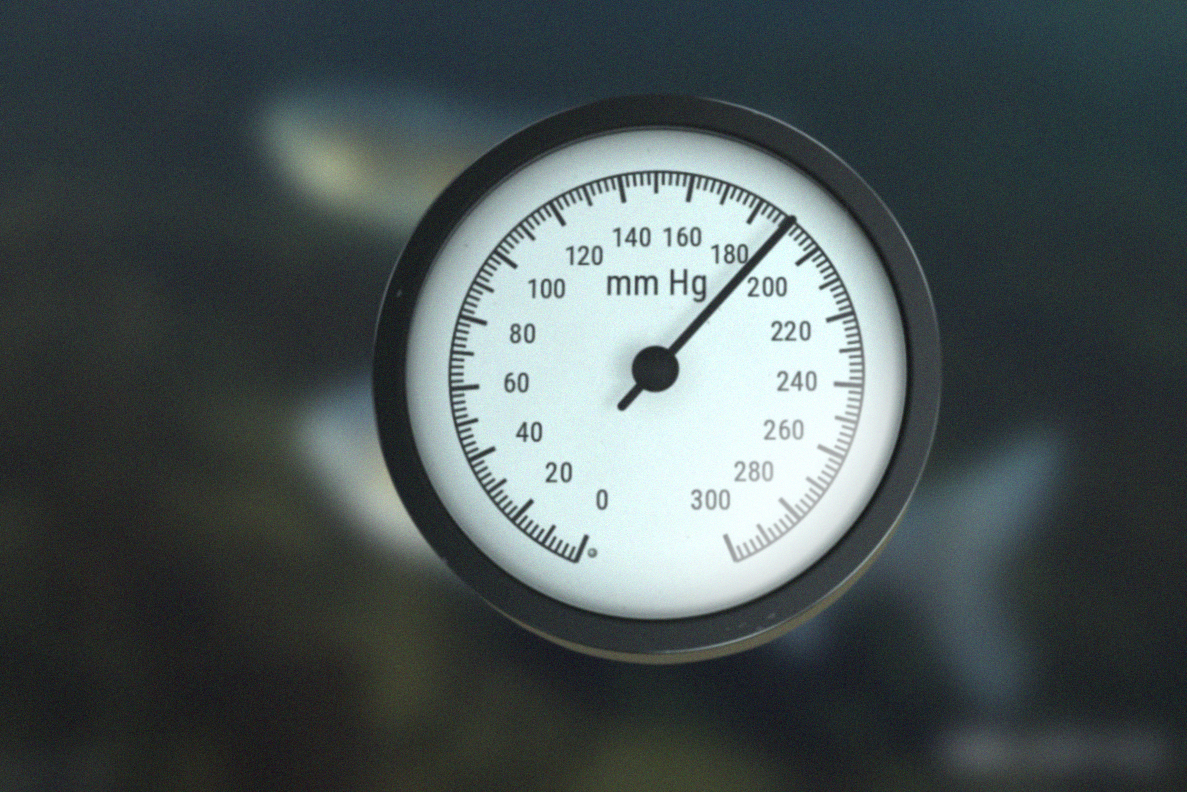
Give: 190 mmHg
